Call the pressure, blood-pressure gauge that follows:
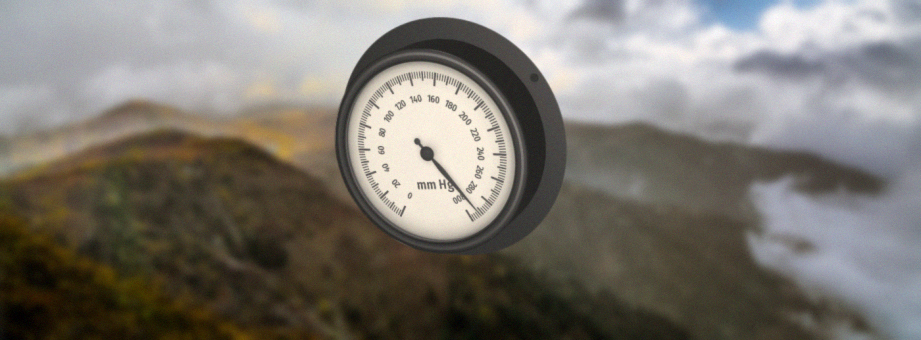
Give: 290 mmHg
